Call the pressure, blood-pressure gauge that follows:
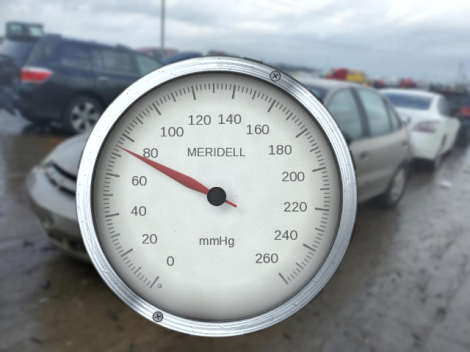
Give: 74 mmHg
